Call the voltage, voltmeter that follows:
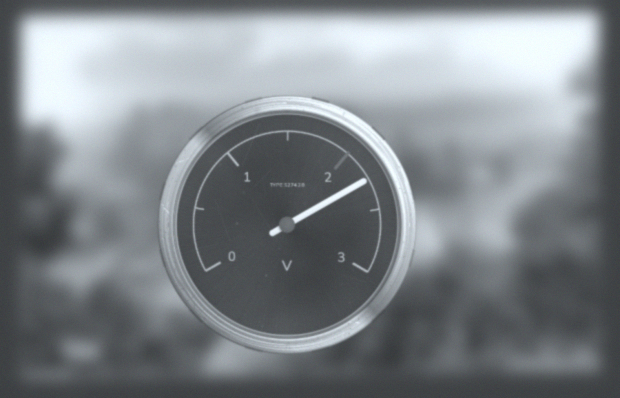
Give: 2.25 V
